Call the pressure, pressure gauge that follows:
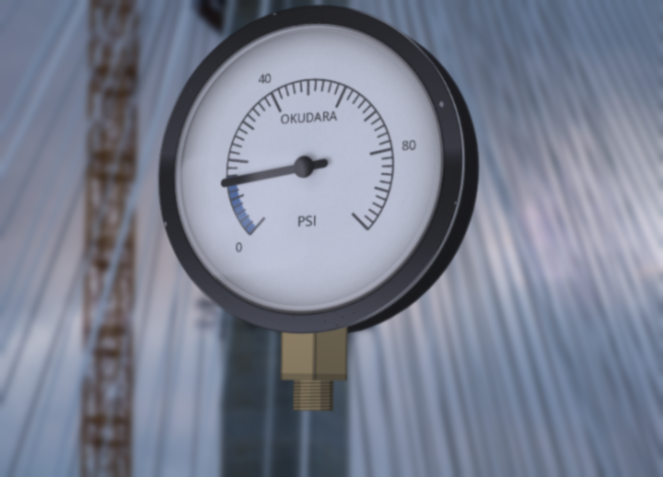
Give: 14 psi
